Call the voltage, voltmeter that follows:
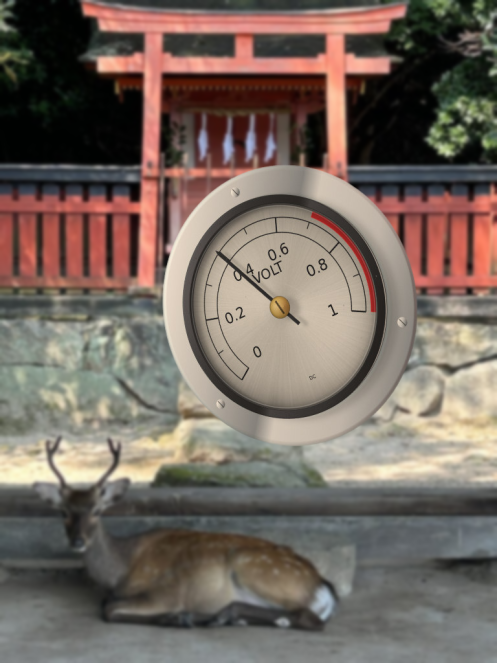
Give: 0.4 V
